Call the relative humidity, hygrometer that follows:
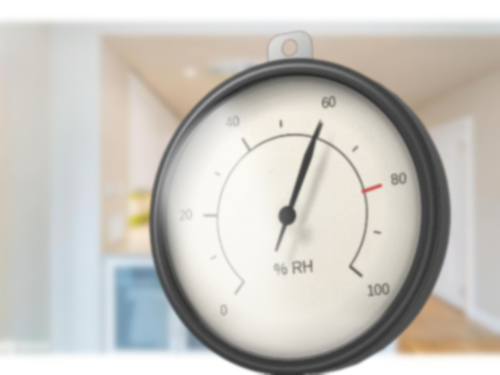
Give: 60 %
